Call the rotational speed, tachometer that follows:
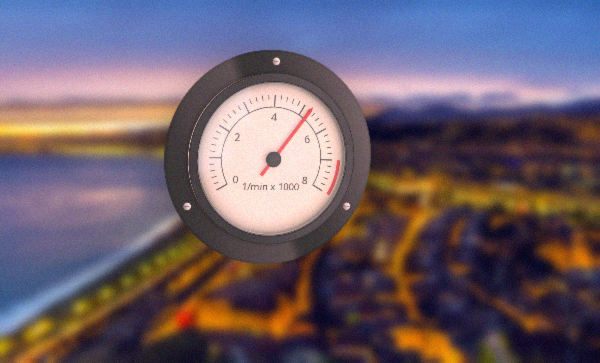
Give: 5200 rpm
